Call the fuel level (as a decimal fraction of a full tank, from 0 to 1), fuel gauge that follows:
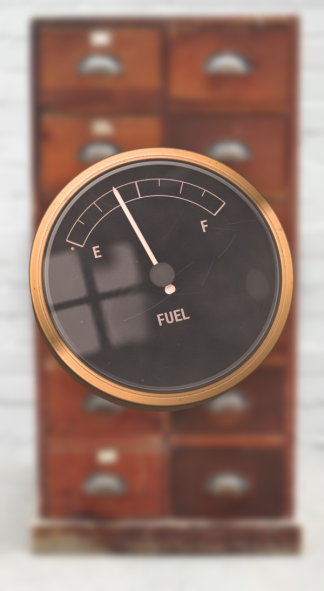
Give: 0.375
